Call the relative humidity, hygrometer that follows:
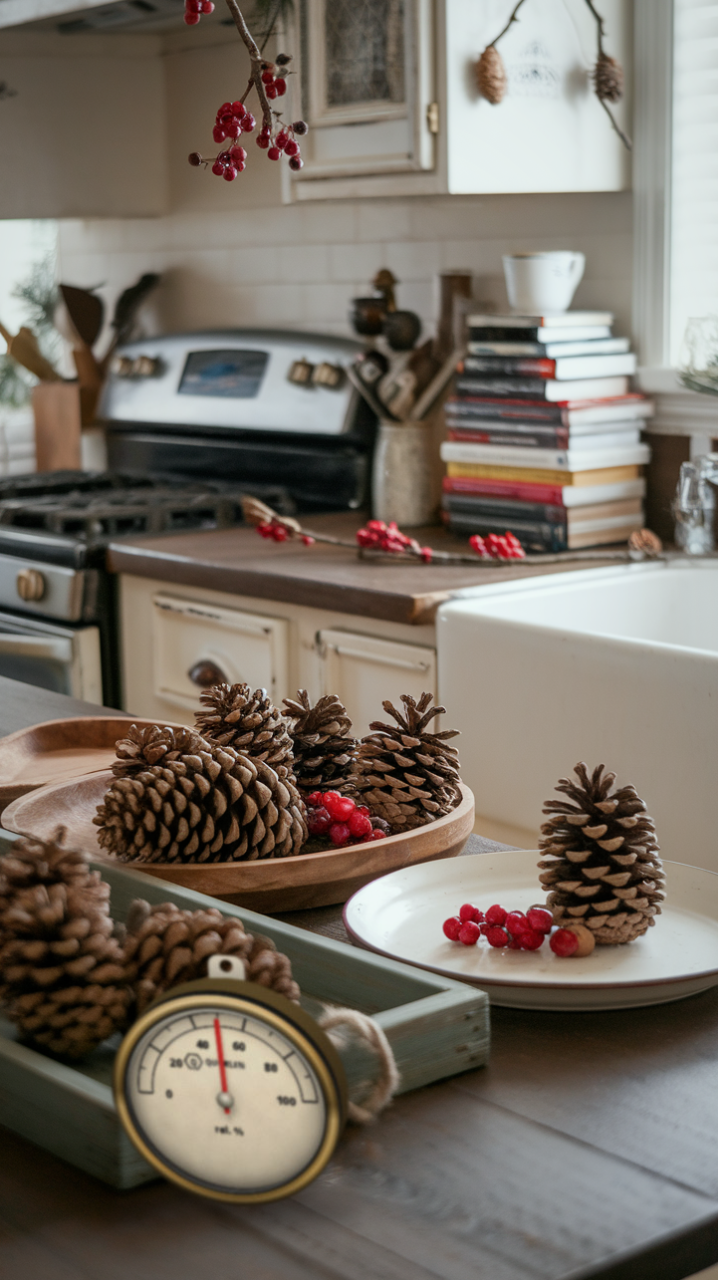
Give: 50 %
